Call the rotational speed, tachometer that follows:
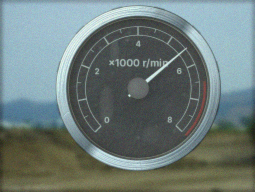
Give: 5500 rpm
